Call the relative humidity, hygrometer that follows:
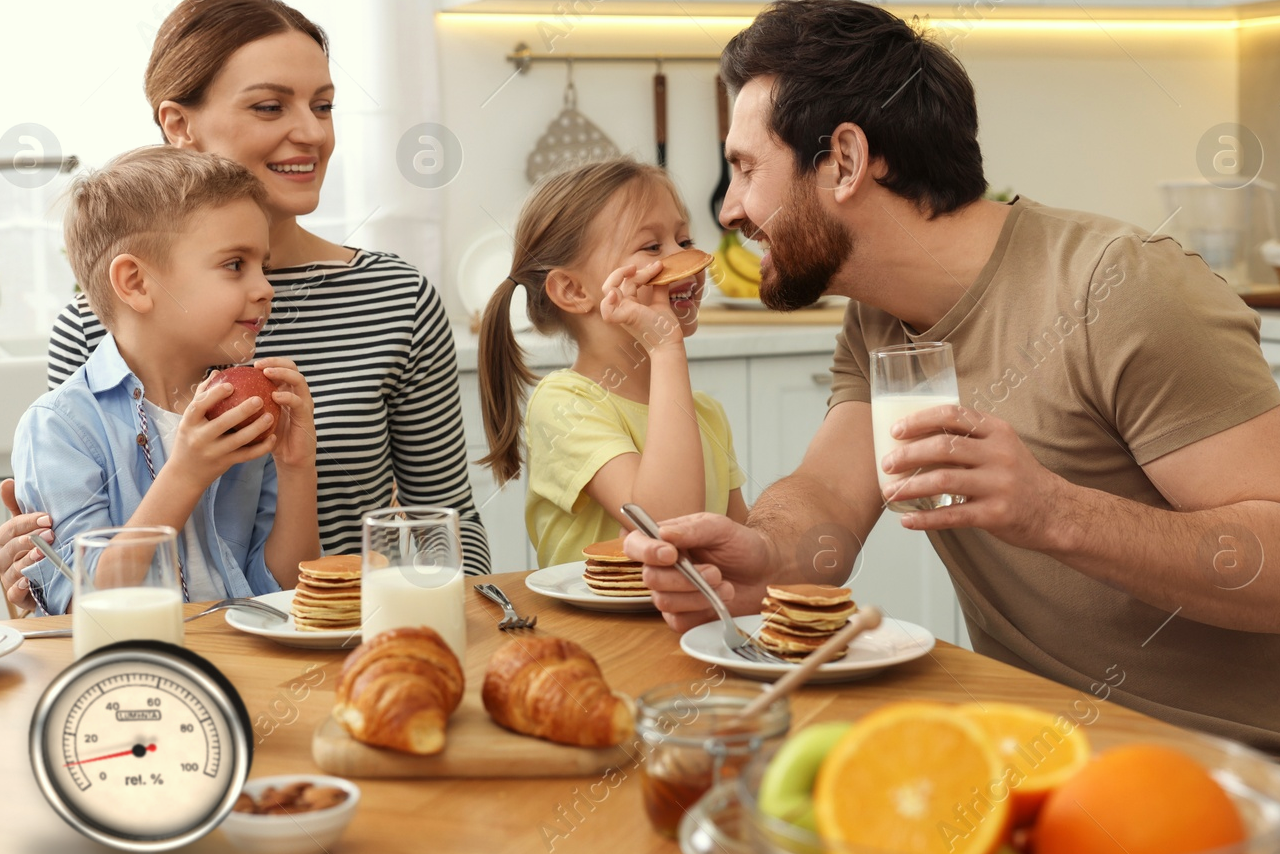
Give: 10 %
